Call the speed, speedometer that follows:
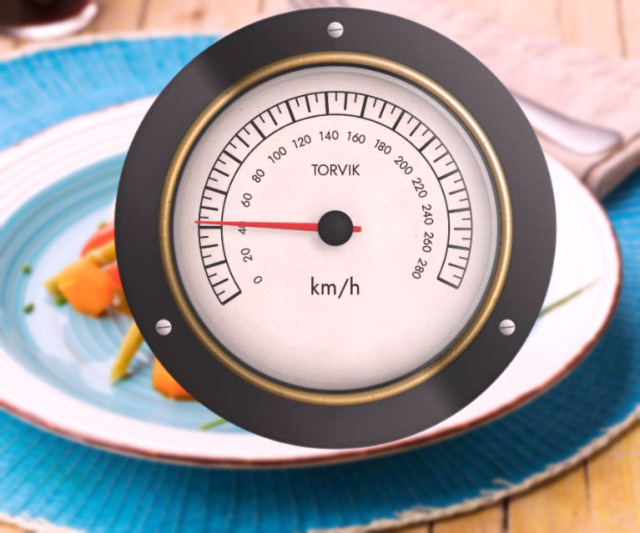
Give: 42.5 km/h
